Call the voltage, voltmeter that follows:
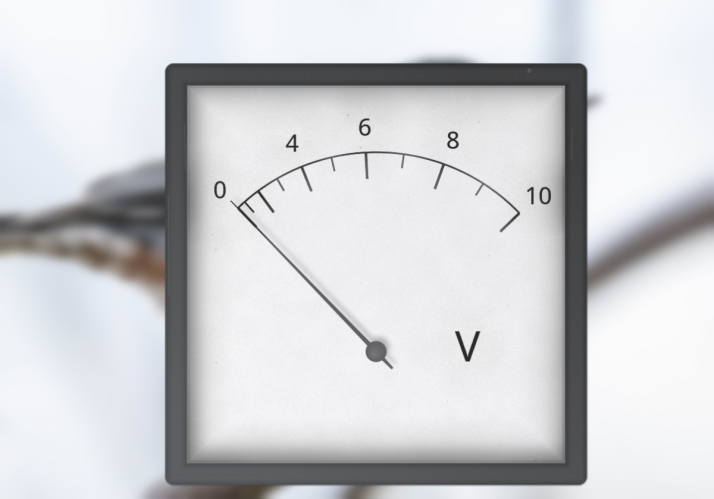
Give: 0 V
